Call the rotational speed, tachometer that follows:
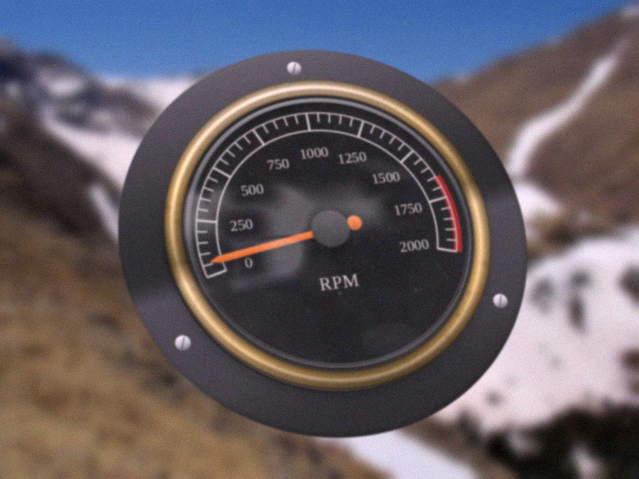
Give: 50 rpm
